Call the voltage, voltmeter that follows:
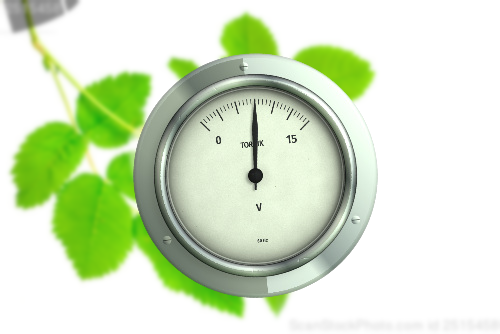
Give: 7.5 V
